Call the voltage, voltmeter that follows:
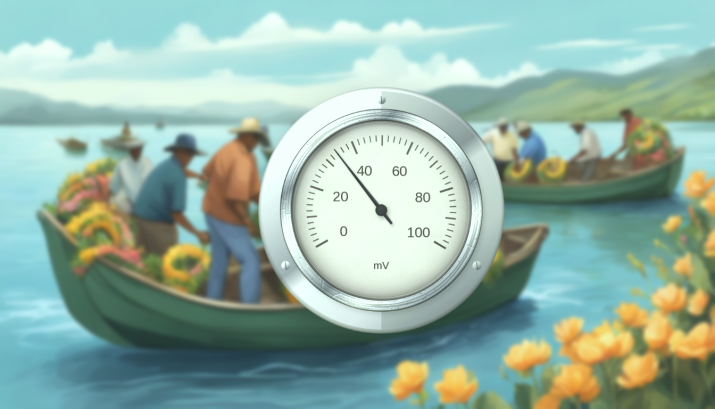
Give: 34 mV
